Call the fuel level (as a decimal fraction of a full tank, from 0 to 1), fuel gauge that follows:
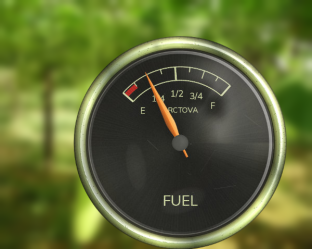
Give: 0.25
